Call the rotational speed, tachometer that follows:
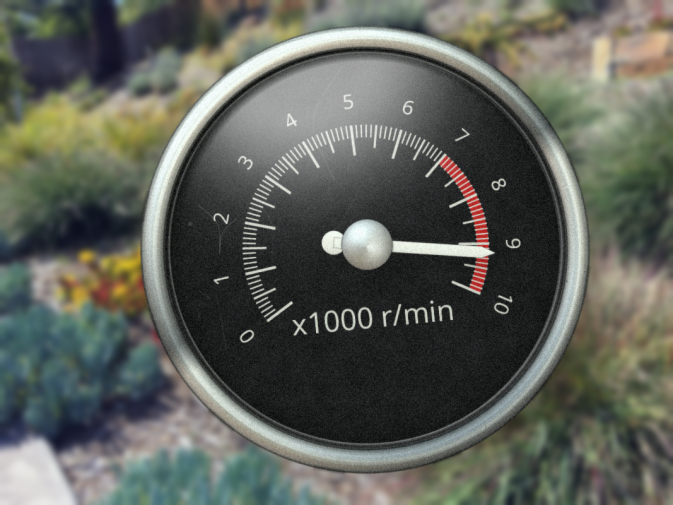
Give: 9200 rpm
